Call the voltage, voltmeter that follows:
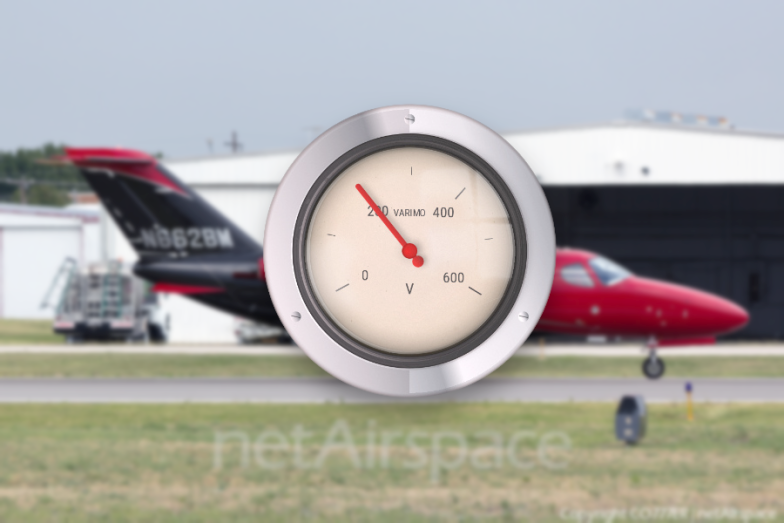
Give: 200 V
